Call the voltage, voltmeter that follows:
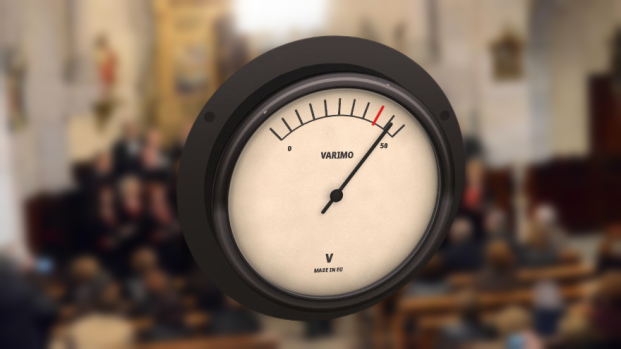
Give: 45 V
